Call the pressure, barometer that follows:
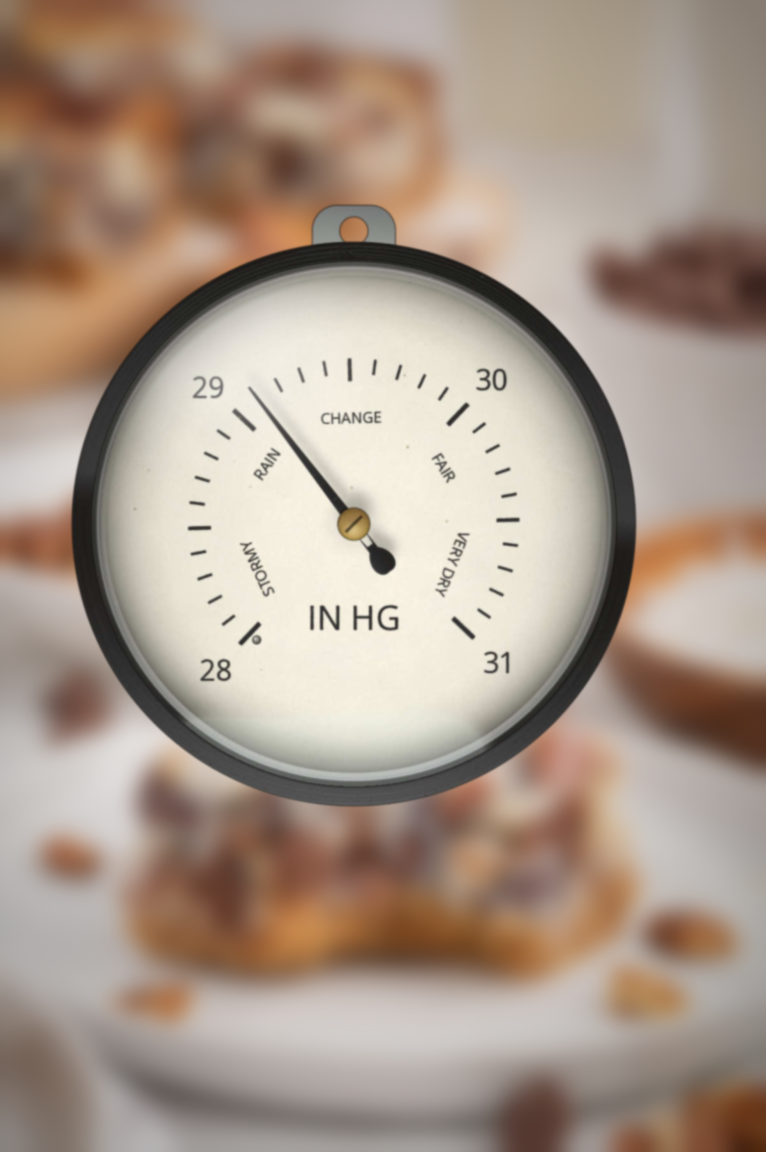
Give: 29.1 inHg
